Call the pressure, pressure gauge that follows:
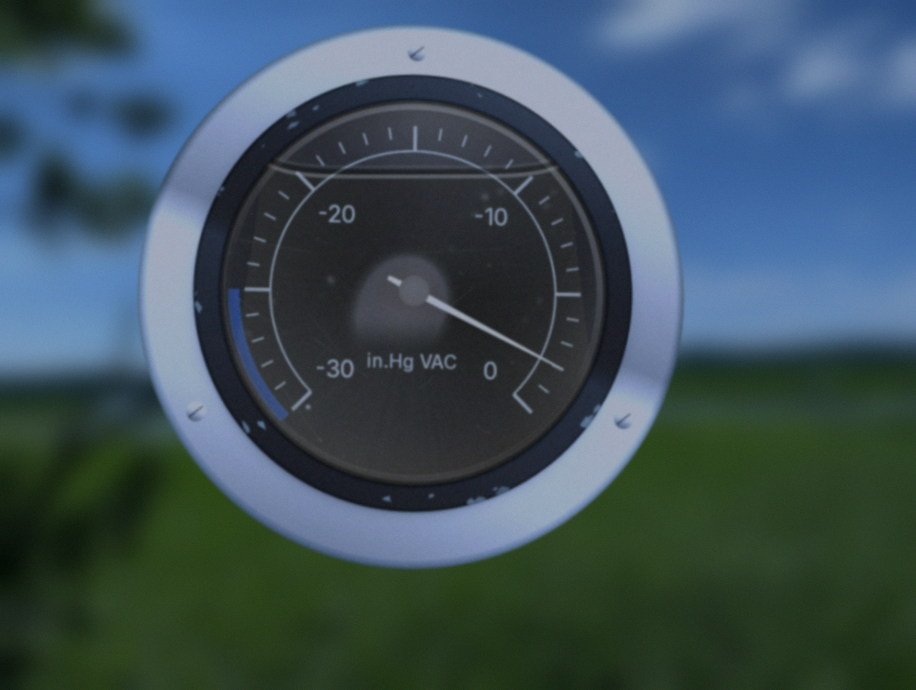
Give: -2 inHg
